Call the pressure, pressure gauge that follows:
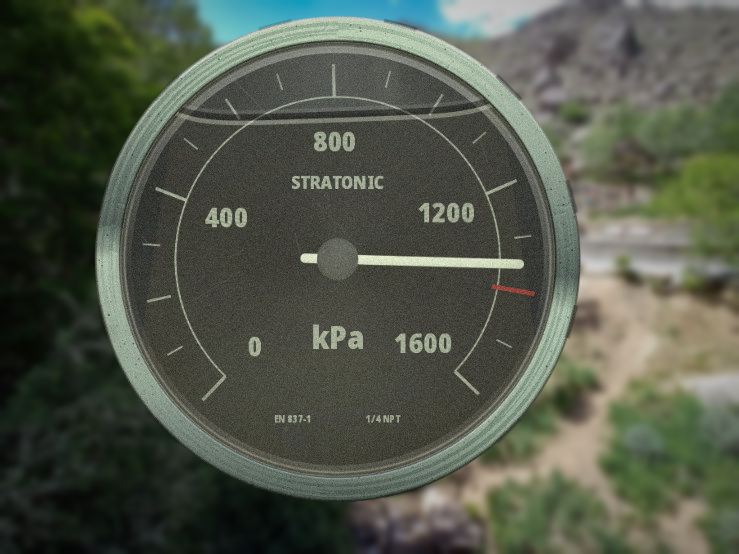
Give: 1350 kPa
